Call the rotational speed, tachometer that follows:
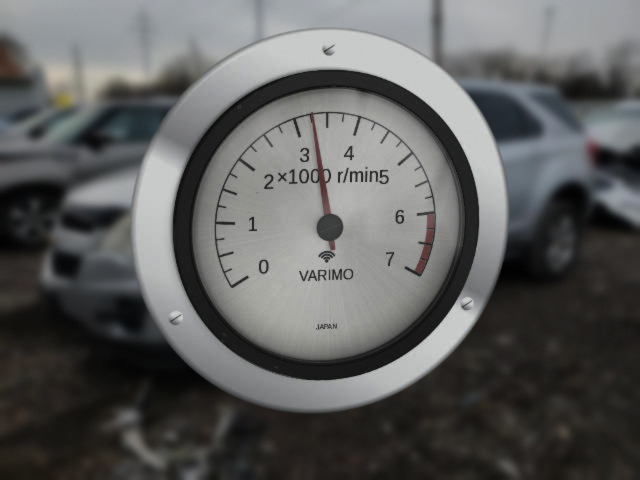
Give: 3250 rpm
